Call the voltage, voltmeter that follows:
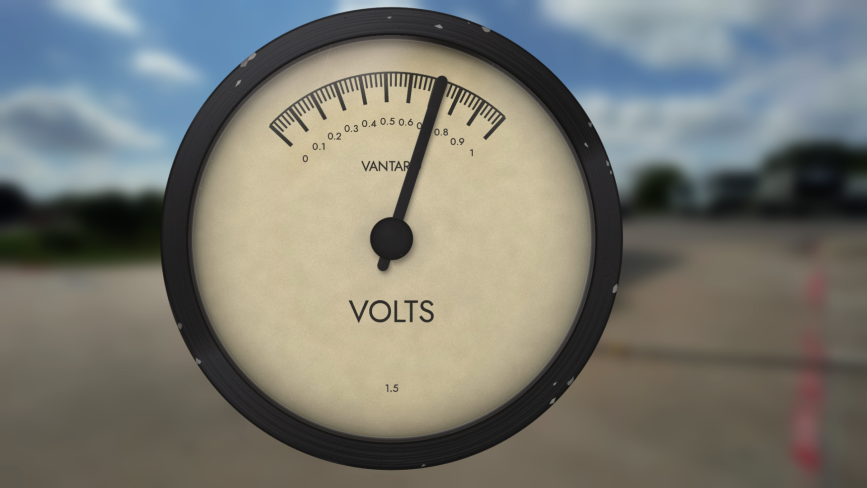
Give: 0.72 V
